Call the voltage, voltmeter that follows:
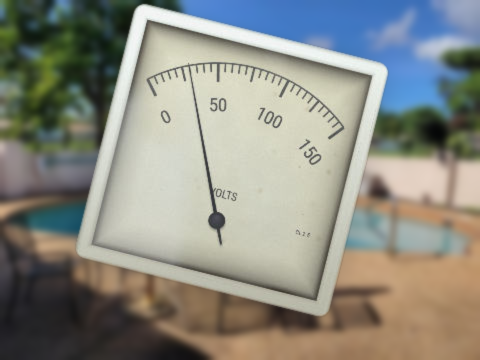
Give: 30 V
